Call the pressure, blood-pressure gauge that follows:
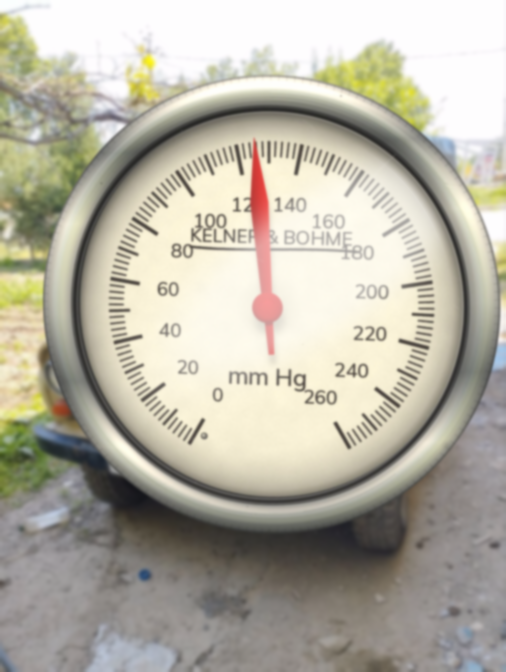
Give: 126 mmHg
